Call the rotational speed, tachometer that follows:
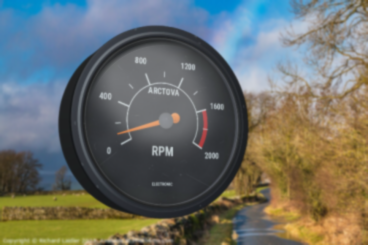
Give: 100 rpm
